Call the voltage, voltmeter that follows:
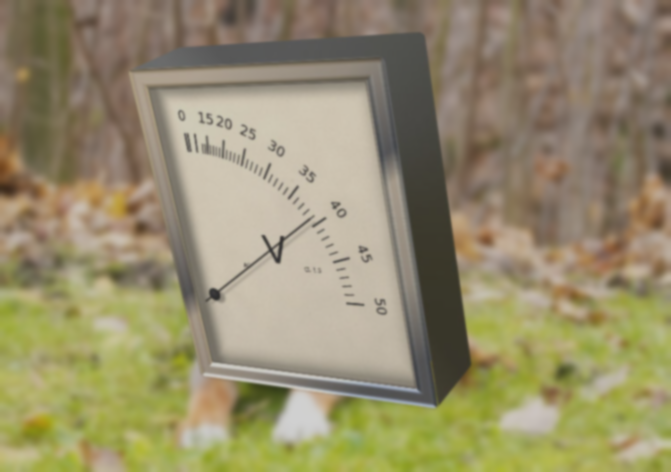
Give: 39 V
